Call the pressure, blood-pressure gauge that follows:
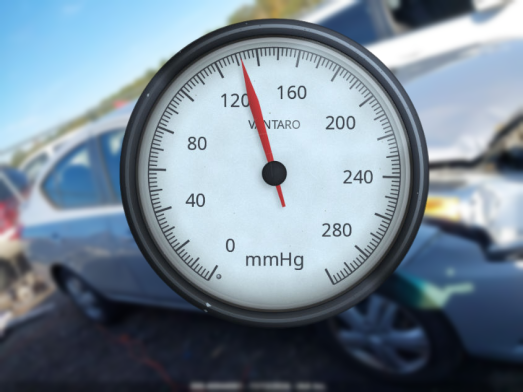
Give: 132 mmHg
